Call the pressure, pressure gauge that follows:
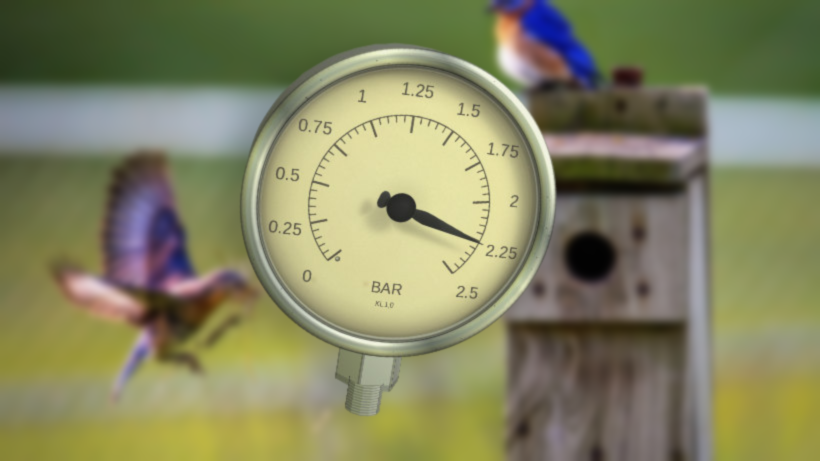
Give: 2.25 bar
